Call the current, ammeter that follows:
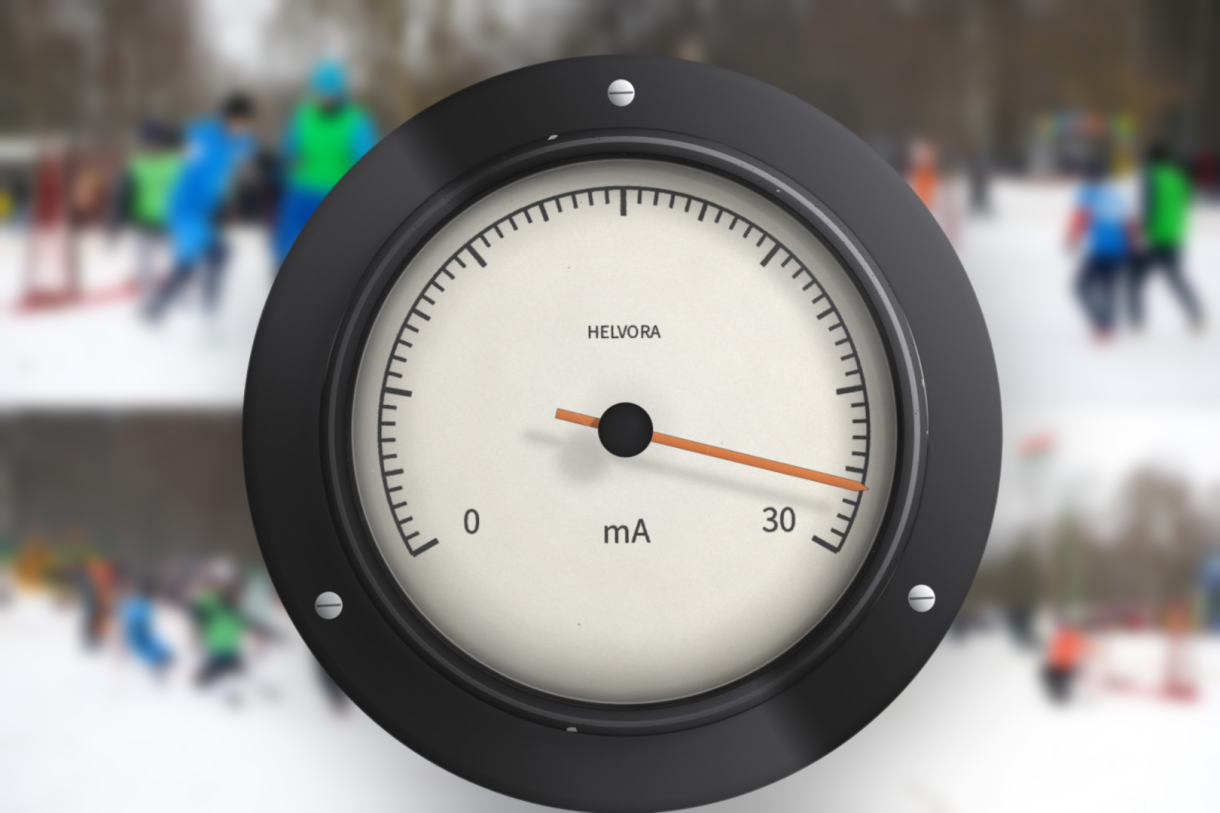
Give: 28 mA
